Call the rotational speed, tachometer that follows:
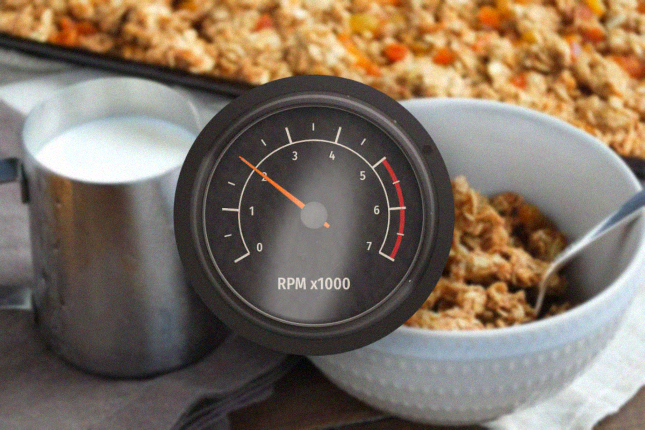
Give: 2000 rpm
